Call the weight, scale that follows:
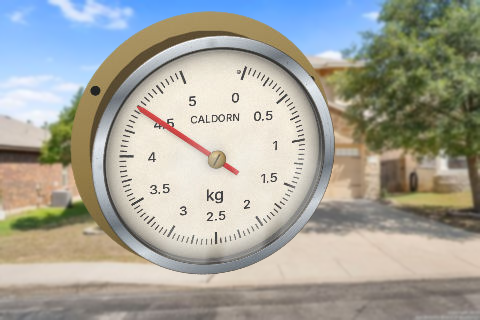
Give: 4.5 kg
